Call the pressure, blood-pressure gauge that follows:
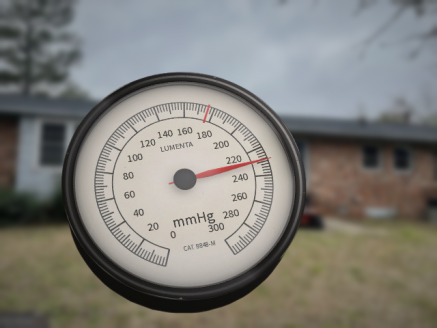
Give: 230 mmHg
